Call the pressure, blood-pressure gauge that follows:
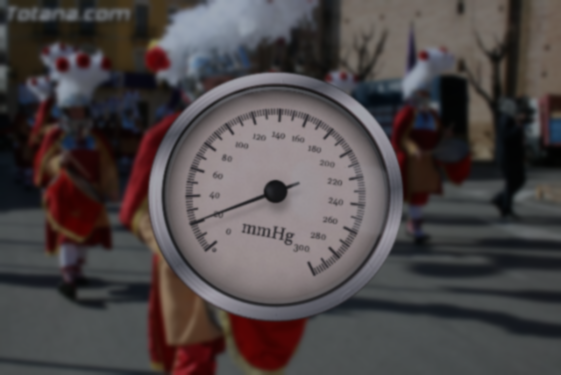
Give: 20 mmHg
